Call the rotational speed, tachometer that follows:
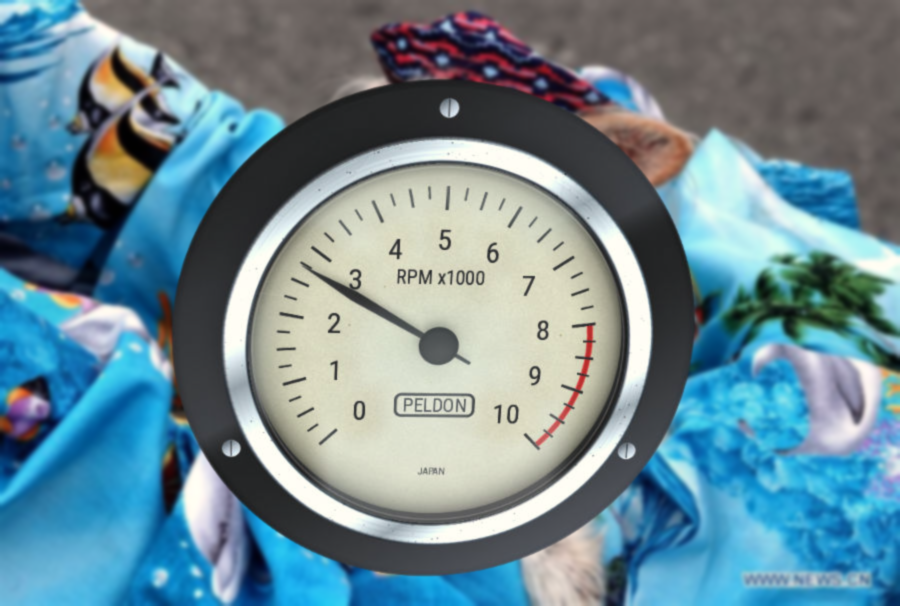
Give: 2750 rpm
